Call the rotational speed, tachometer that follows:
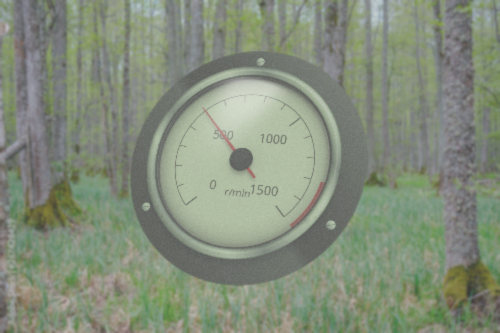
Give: 500 rpm
